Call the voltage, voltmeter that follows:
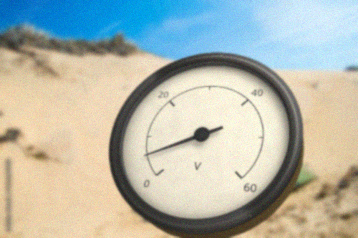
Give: 5 V
